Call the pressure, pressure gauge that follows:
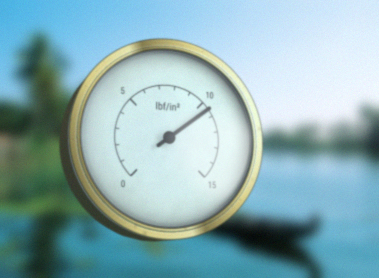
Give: 10.5 psi
